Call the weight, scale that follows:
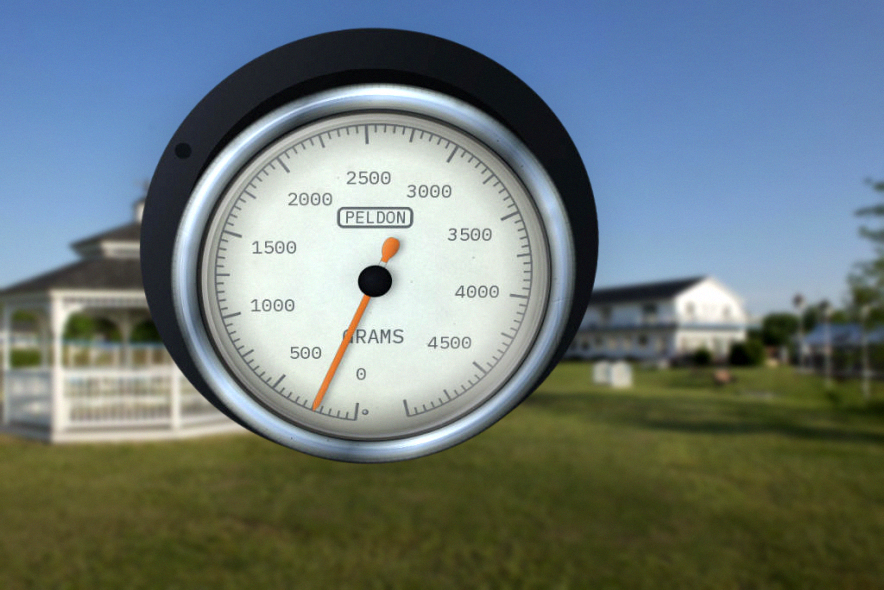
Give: 250 g
